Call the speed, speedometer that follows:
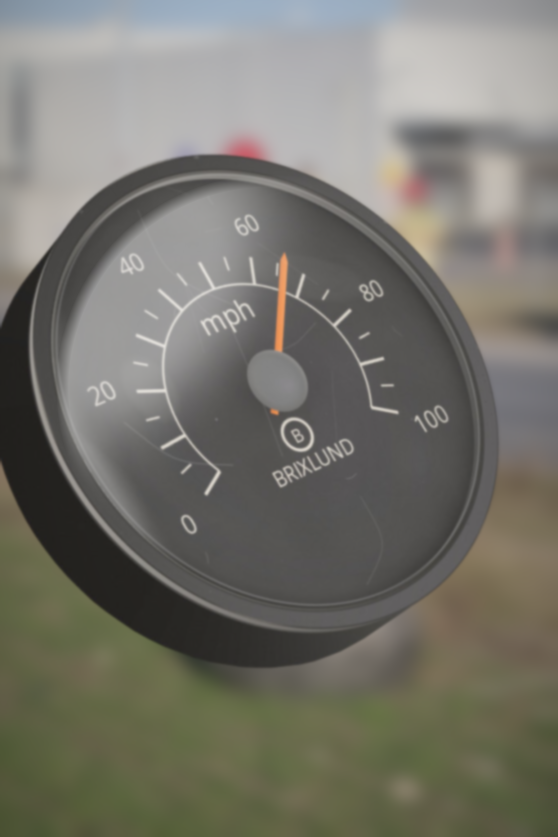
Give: 65 mph
